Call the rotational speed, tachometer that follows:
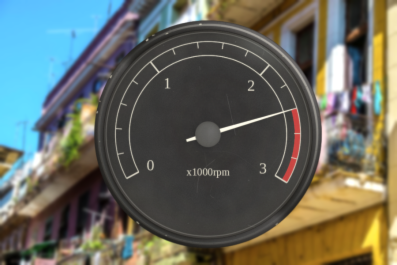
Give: 2400 rpm
